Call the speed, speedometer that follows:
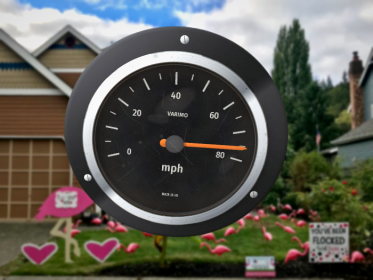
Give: 75 mph
